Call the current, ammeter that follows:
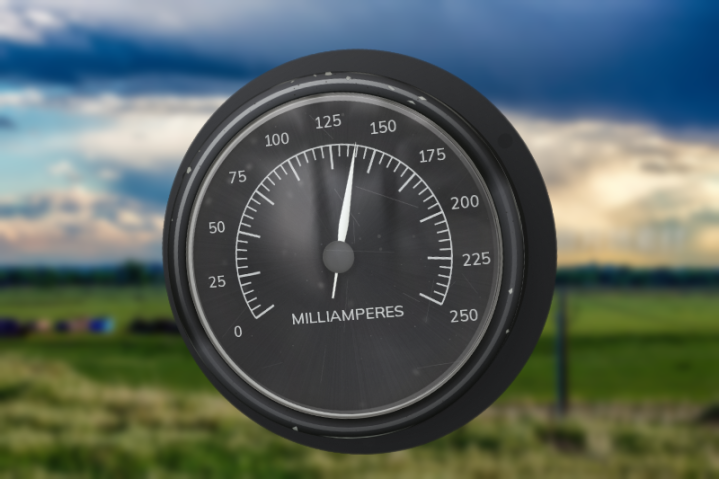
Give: 140 mA
